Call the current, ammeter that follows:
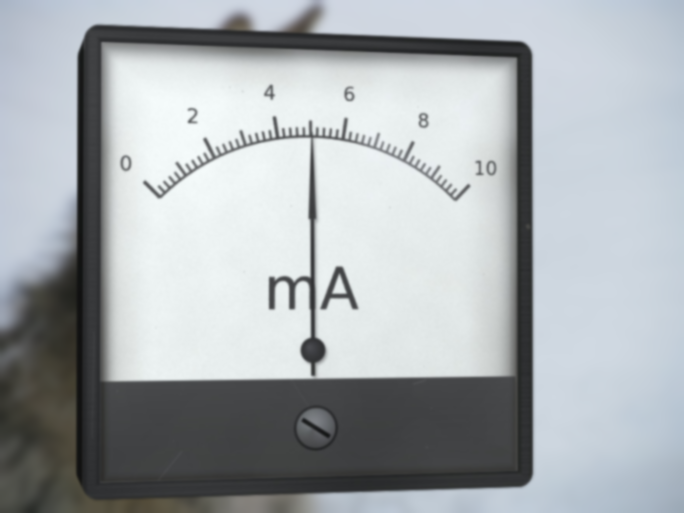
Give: 5 mA
